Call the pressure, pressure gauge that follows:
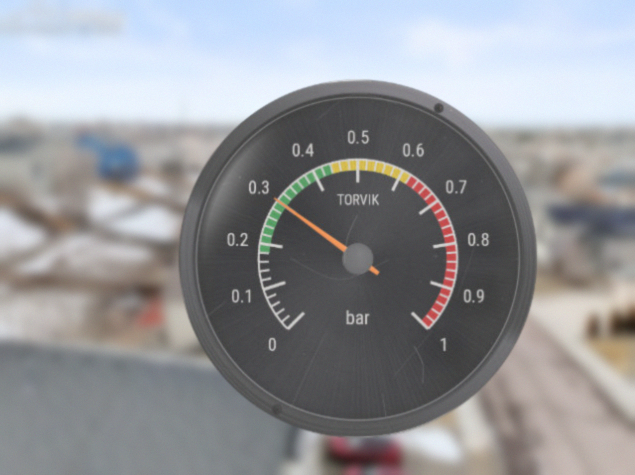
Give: 0.3 bar
